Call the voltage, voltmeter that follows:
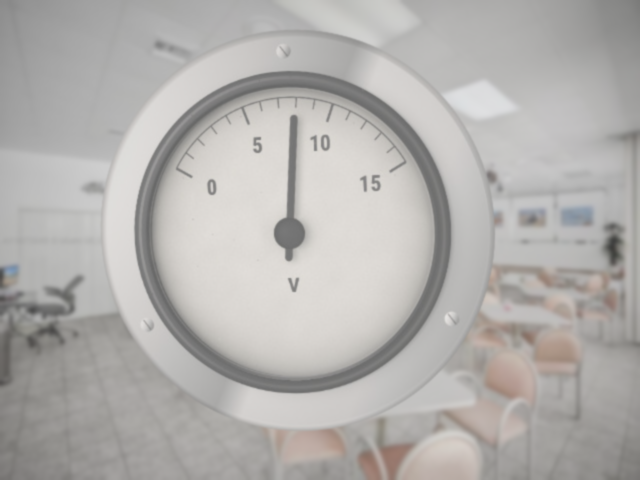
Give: 8 V
